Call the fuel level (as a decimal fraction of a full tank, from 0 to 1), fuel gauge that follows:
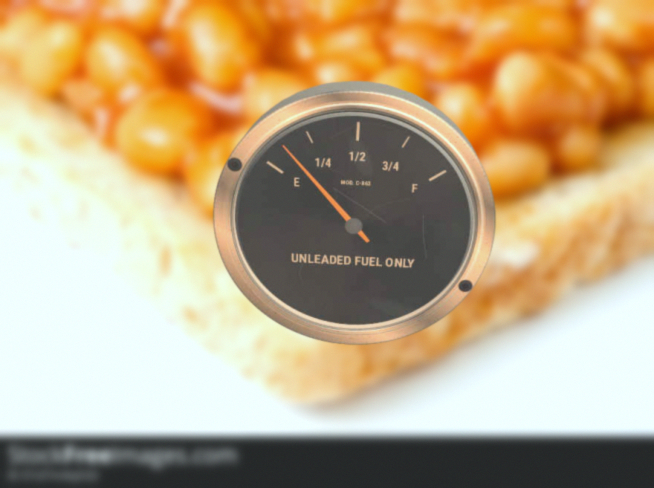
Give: 0.125
